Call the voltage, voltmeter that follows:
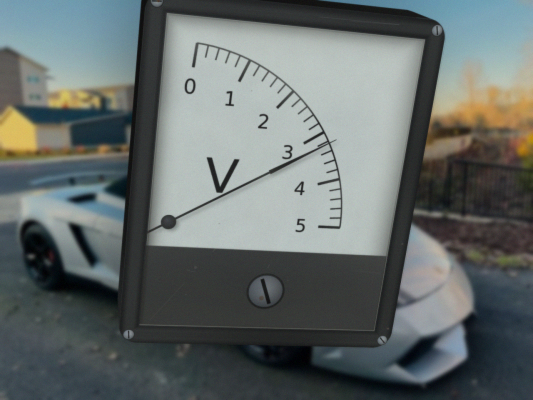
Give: 3.2 V
